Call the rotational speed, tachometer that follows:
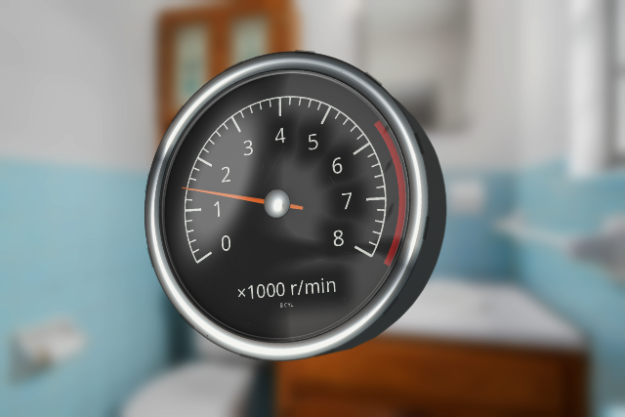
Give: 1400 rpm
